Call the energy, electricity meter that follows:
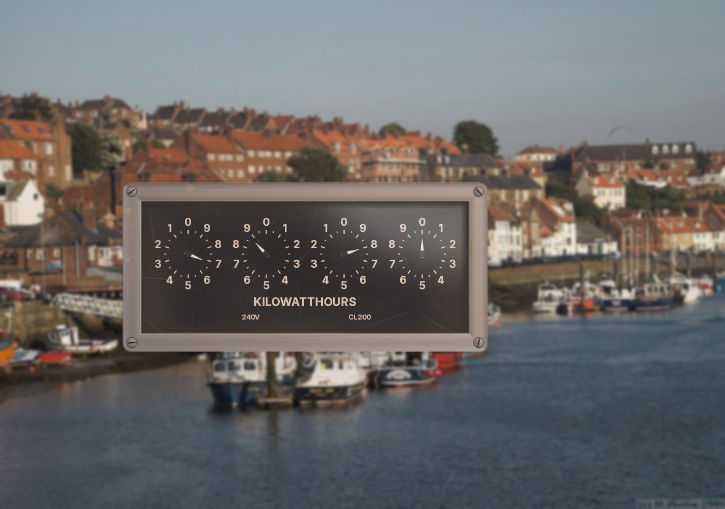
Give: 6880 kWh
